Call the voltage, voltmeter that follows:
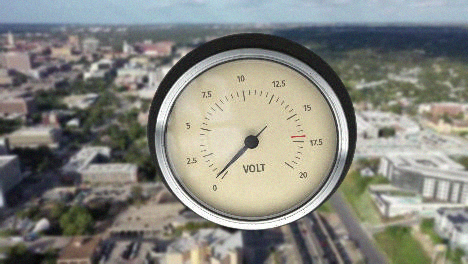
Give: 0.5 V
